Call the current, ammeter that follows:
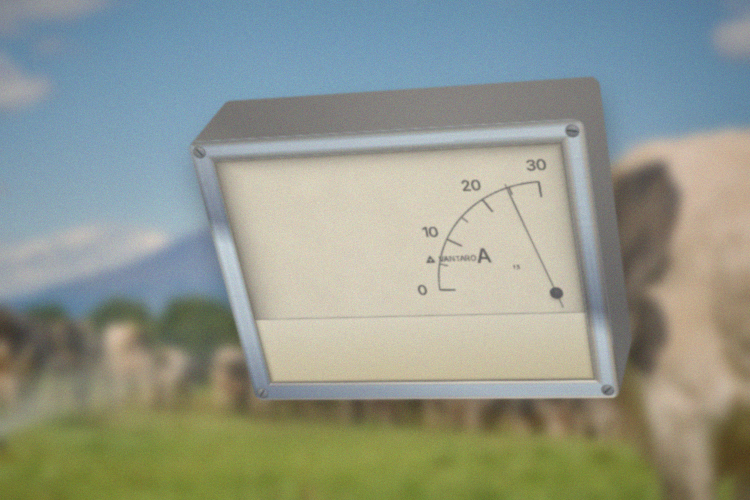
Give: 25 A
